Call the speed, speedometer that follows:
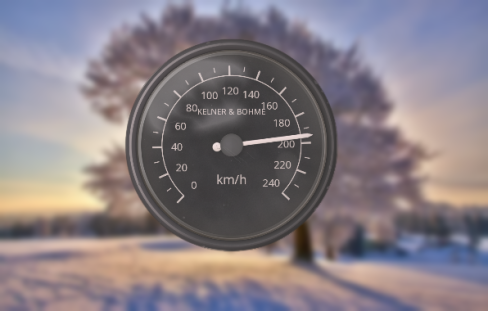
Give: 195 km/h
